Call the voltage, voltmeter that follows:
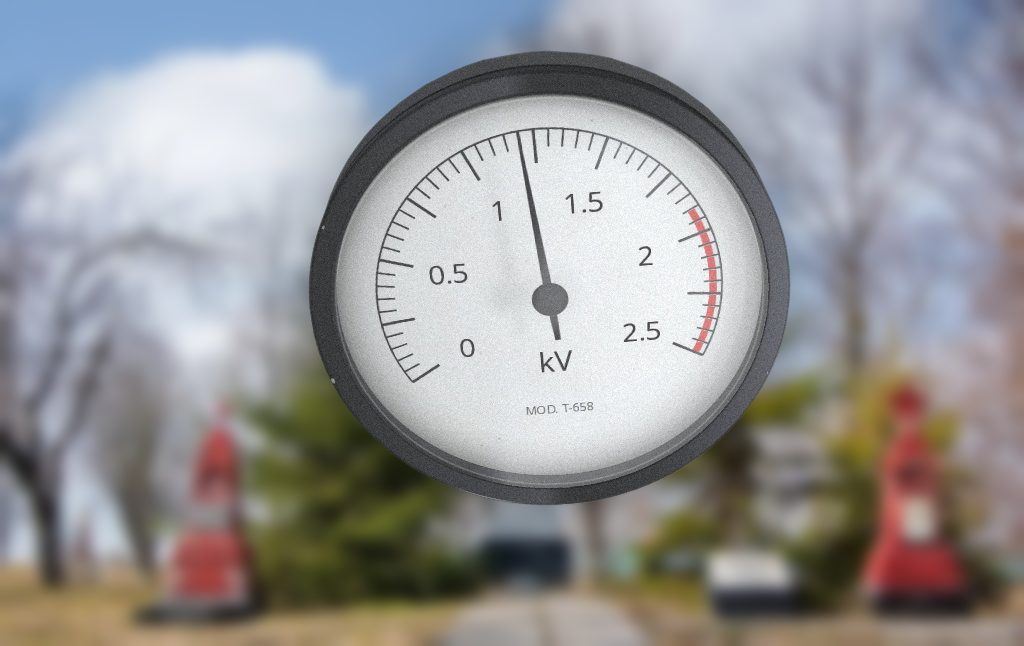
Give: 1.2 kV
